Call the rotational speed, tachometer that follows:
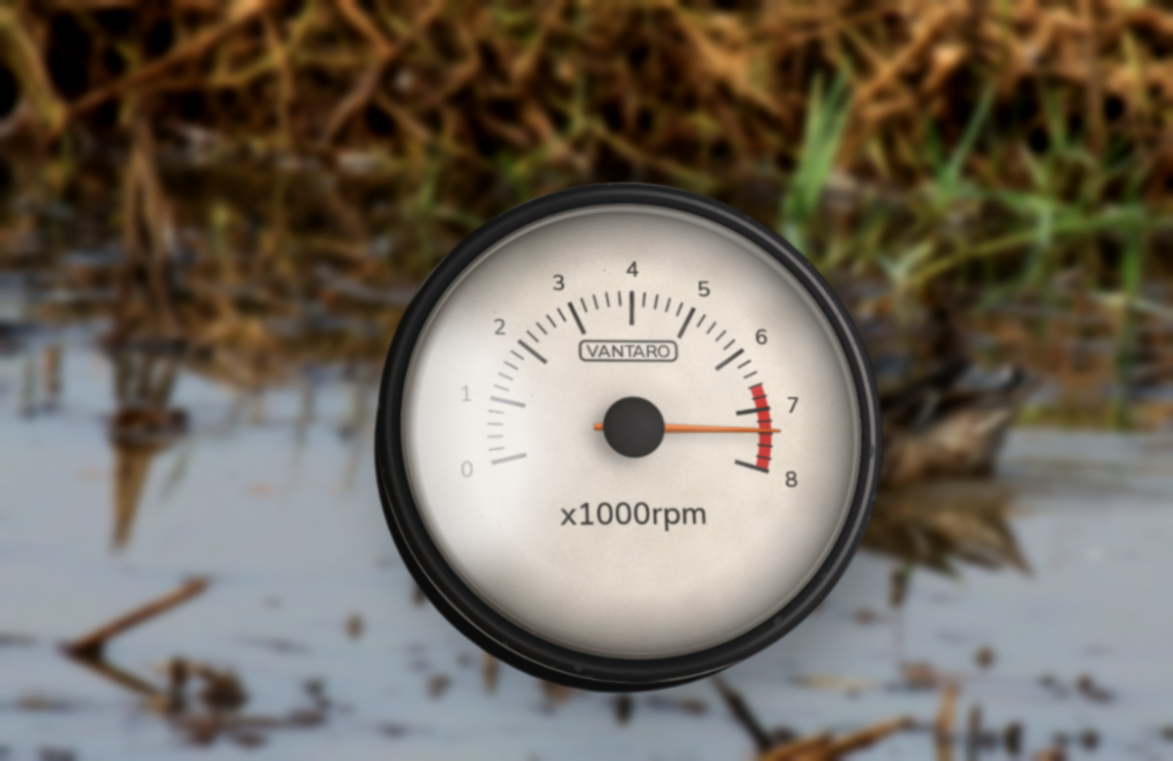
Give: 7400 rpm
